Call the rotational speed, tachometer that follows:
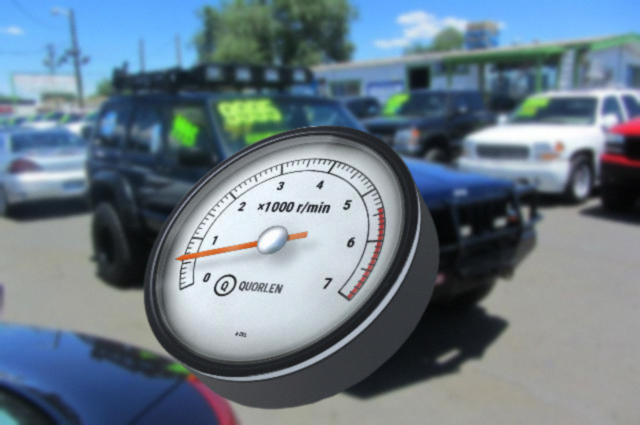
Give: 500 rpm
